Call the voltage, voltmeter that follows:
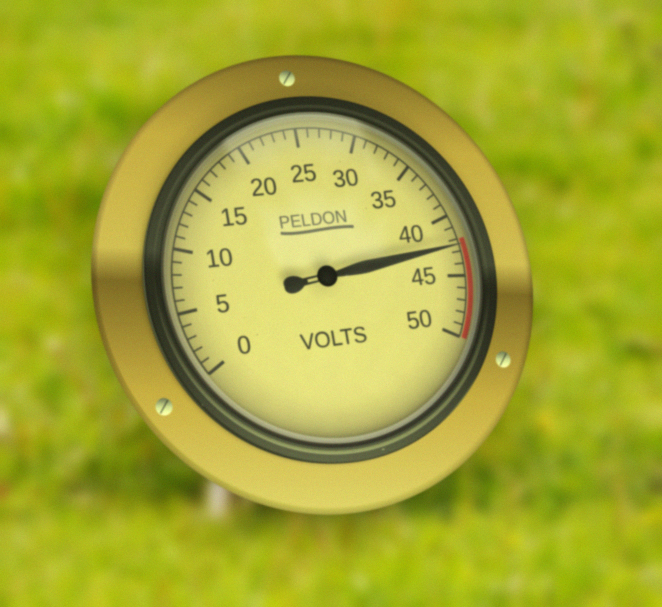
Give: 42.5 V
